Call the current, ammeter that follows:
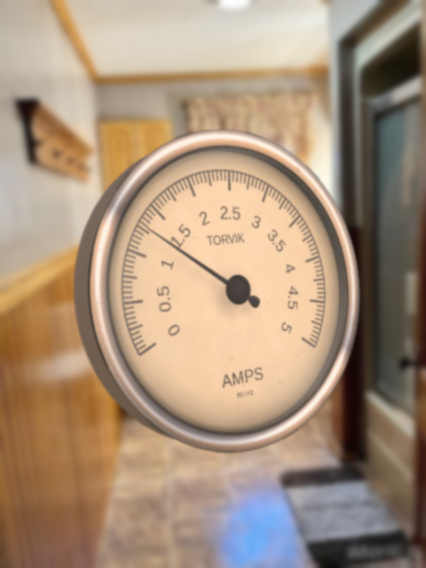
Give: 1.25 A
